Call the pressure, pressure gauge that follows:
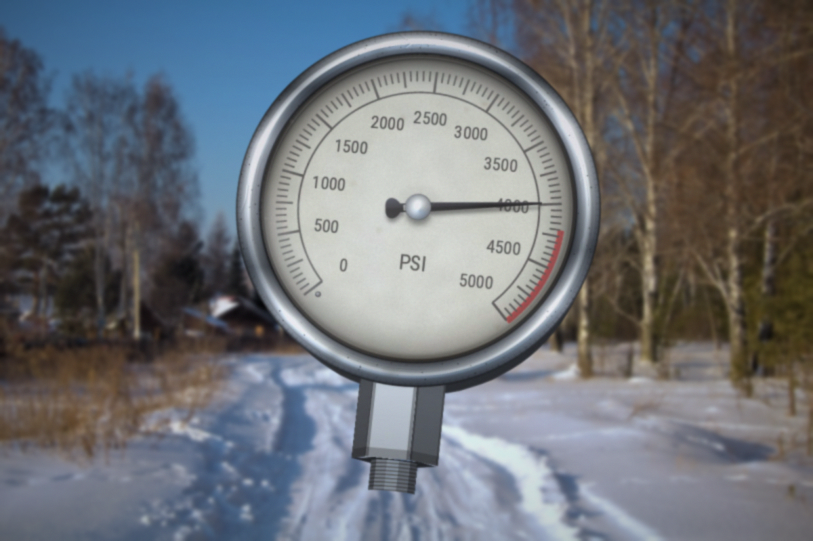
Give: 4000 psi
